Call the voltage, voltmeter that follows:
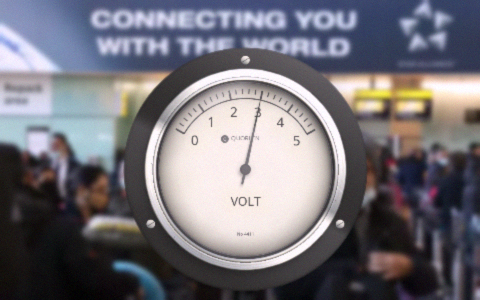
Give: 3 V
